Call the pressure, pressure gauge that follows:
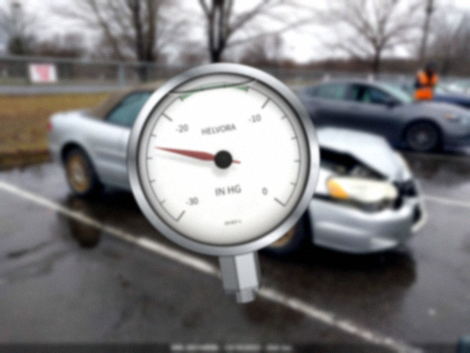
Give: -23 inHg
